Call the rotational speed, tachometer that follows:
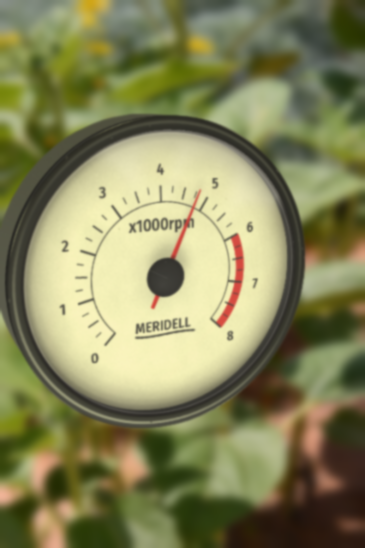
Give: 4750 rpm
